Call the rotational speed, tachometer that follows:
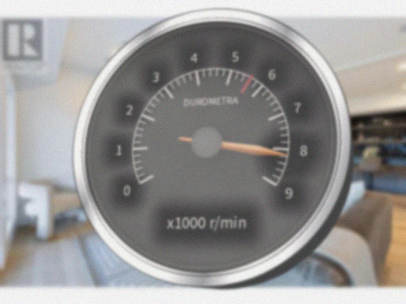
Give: 8200 rpm
